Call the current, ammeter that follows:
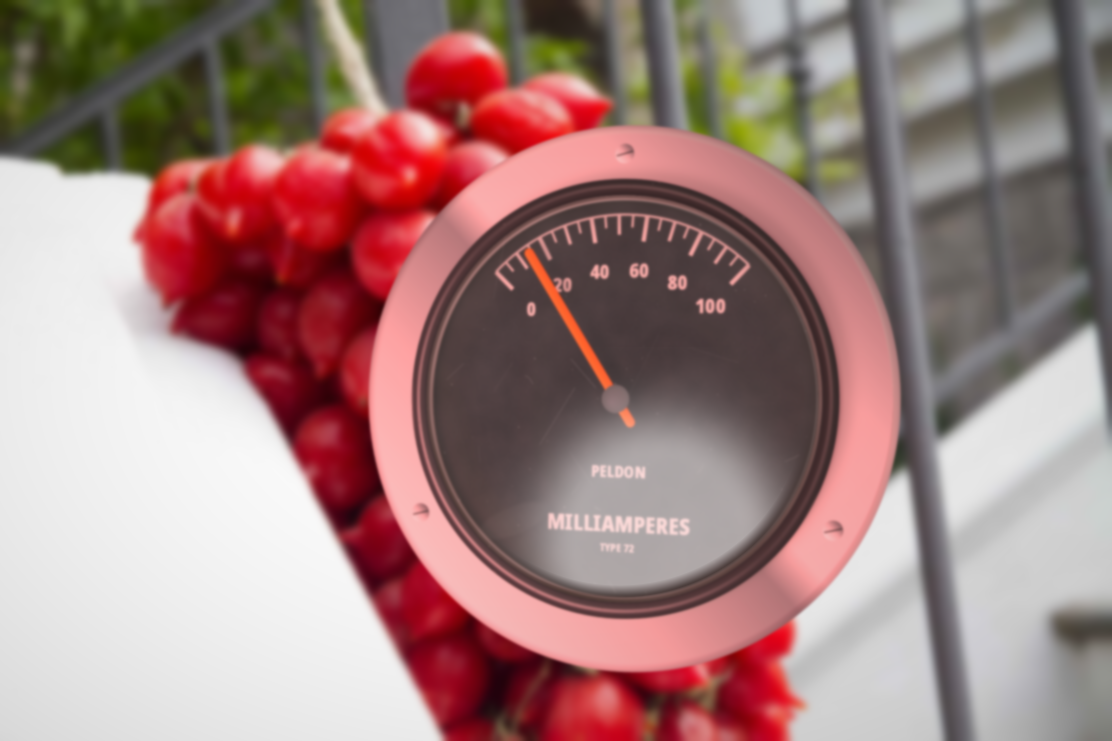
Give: 15 mA
